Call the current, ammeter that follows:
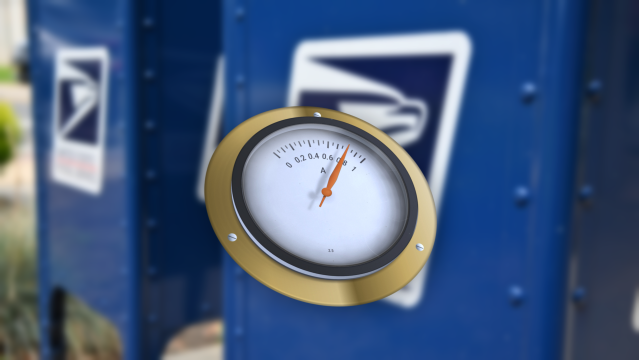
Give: 0.8 A
